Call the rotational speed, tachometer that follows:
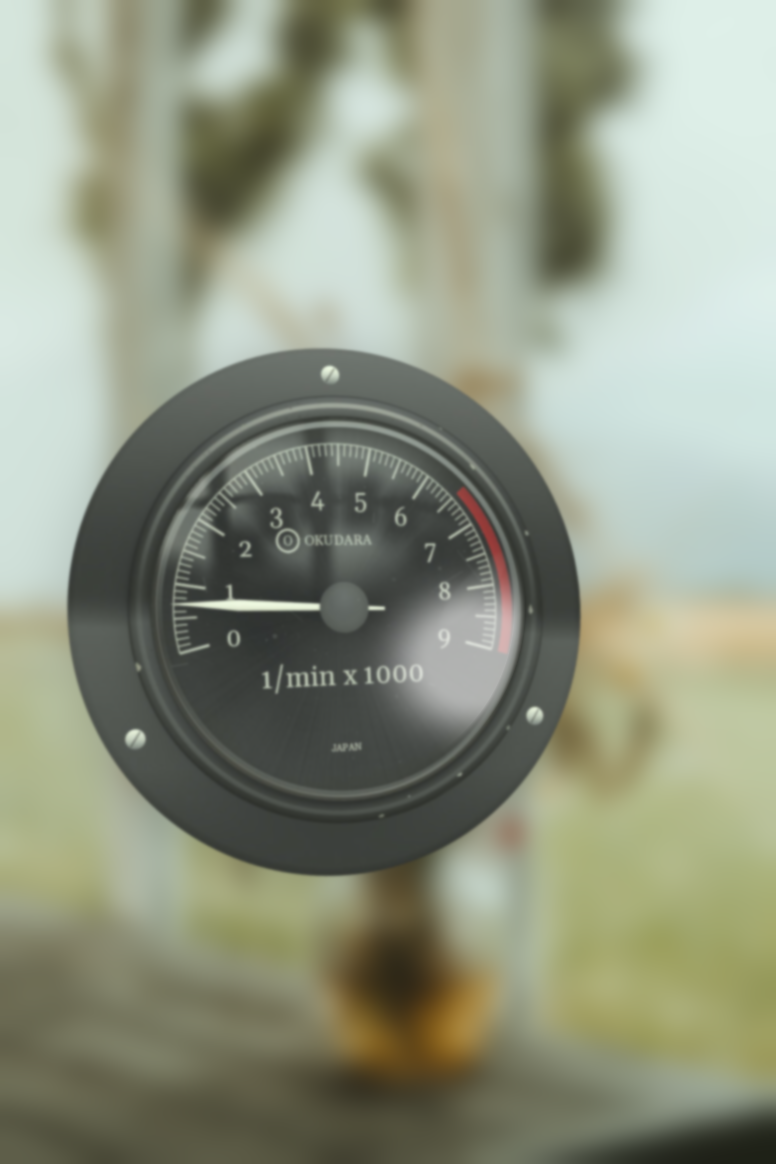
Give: 700 rpm
